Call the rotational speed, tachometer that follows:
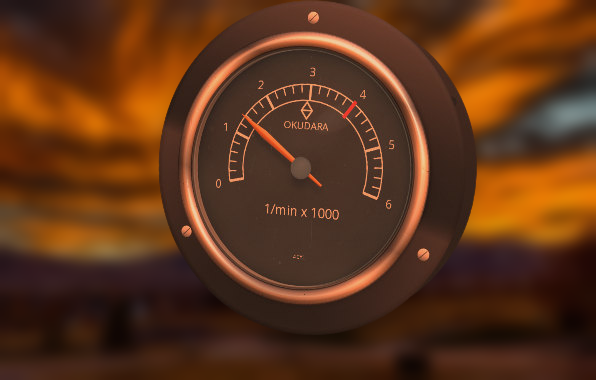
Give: 1400 rpm
